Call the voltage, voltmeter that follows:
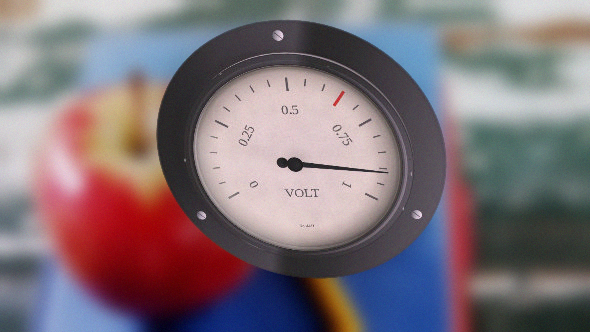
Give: 0.9 V
